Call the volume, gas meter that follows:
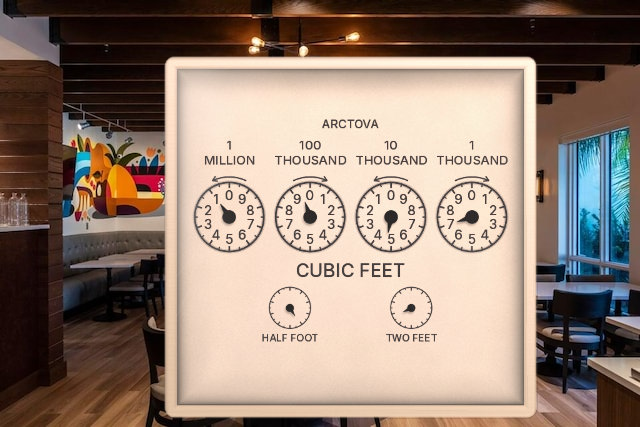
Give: 94700 ft³
